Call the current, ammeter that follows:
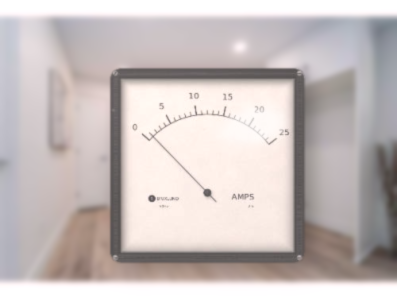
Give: 1 A
